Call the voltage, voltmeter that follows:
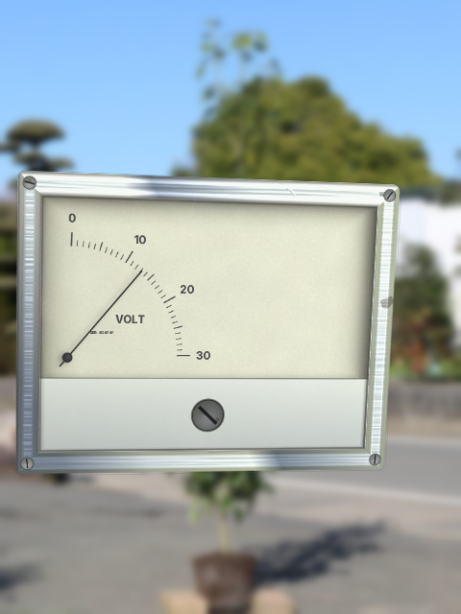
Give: 13 V
